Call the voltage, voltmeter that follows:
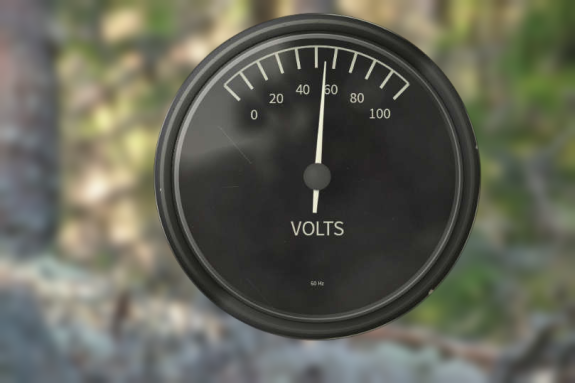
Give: 55 V
